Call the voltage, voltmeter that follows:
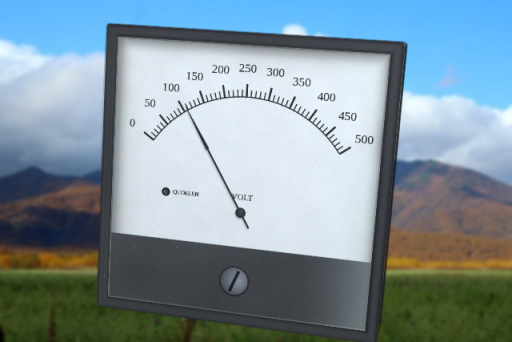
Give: 110 V
